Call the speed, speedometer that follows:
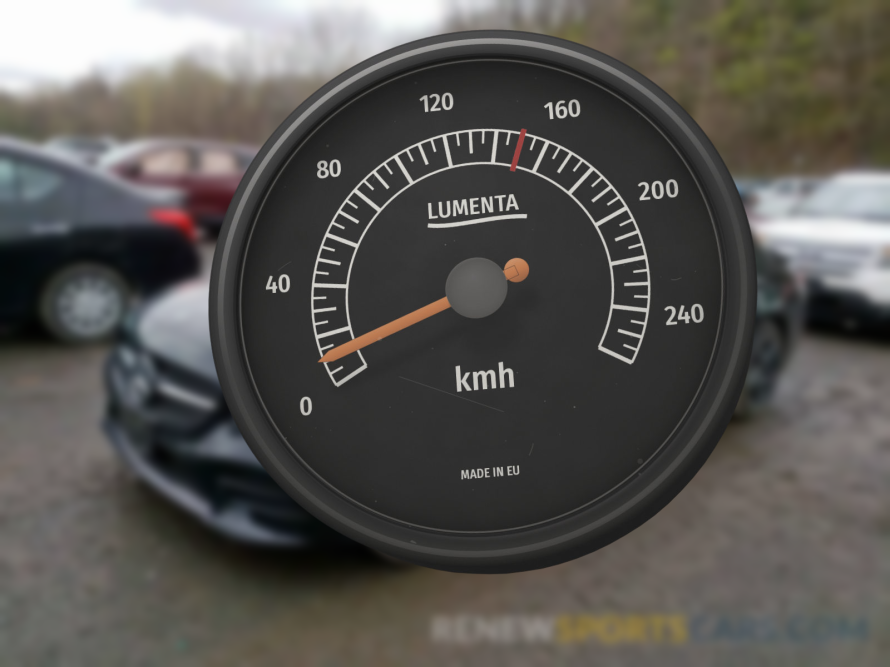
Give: 10 km/h
